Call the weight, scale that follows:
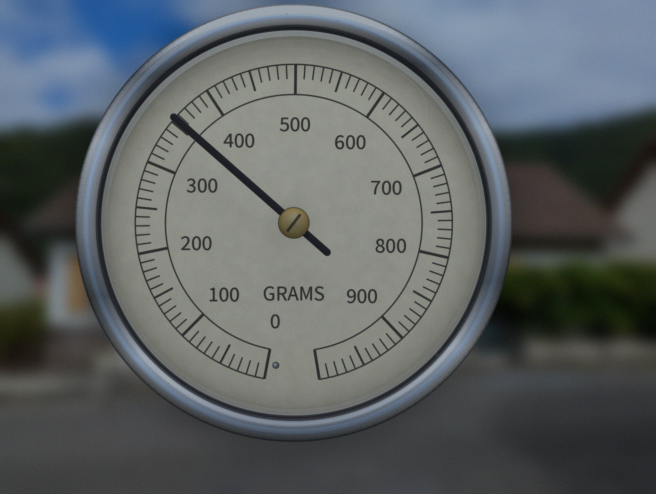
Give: 355 g
